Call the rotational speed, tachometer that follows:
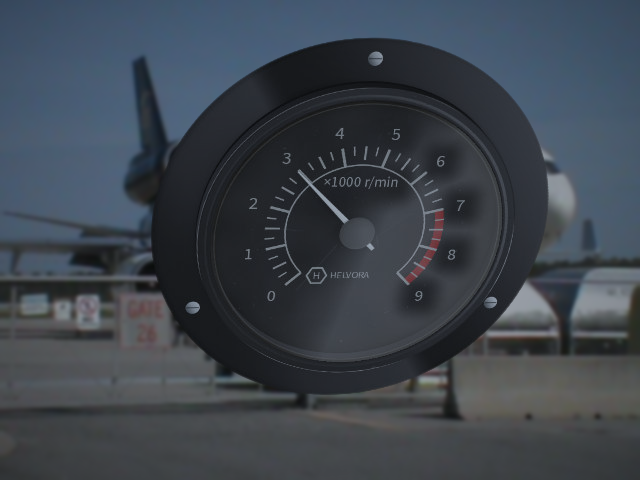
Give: 3000 rpm
